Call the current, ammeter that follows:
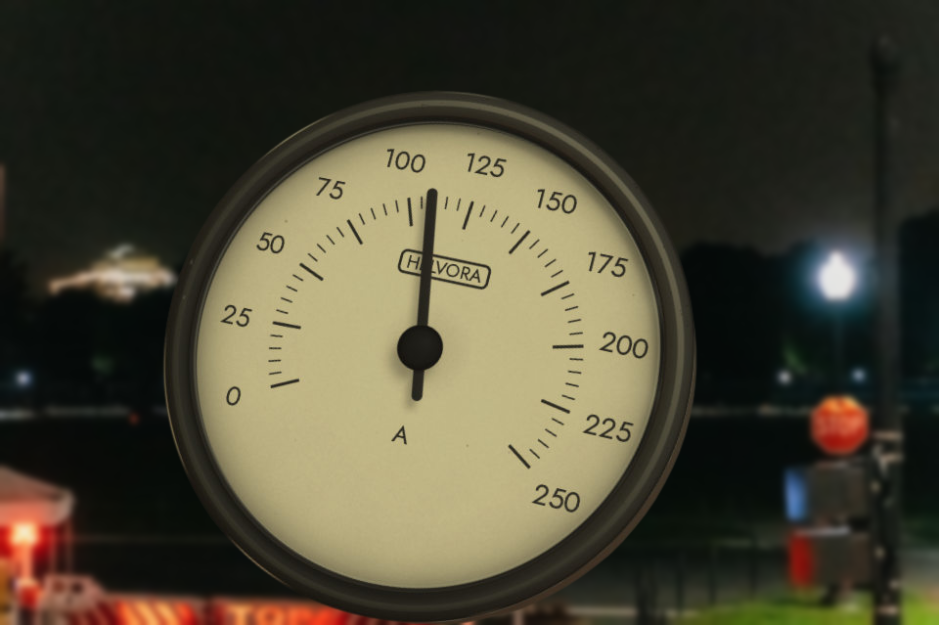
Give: 110 A
